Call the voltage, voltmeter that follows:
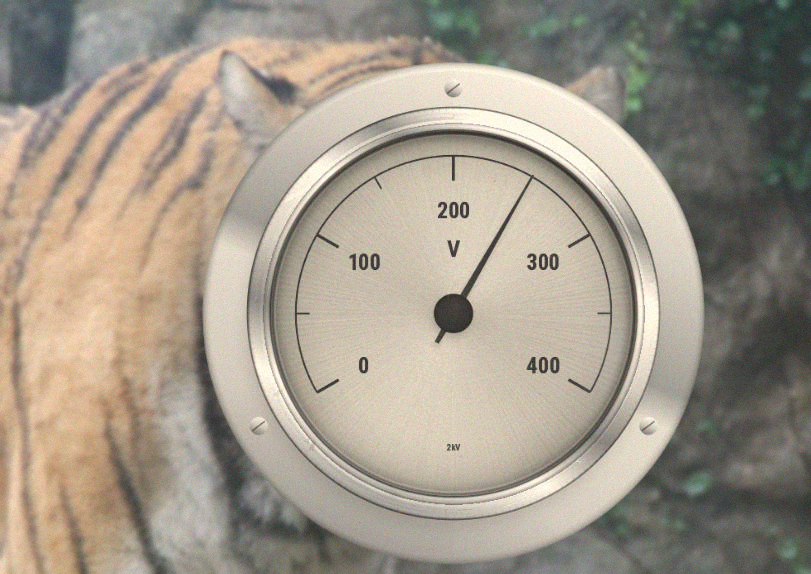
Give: 250 V
